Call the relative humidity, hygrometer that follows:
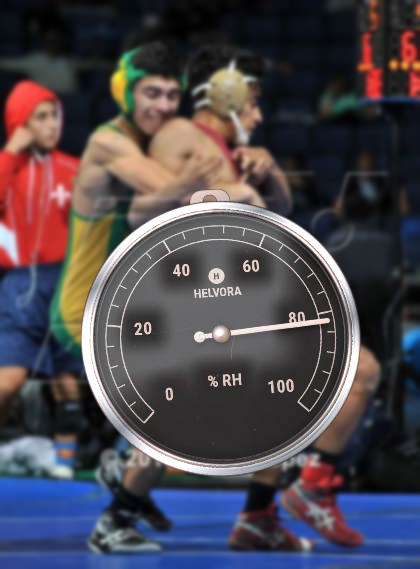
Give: 82 %
